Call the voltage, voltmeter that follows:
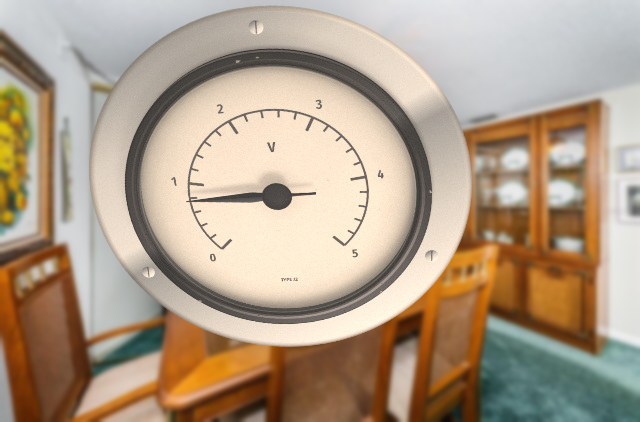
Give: 0.8 V
